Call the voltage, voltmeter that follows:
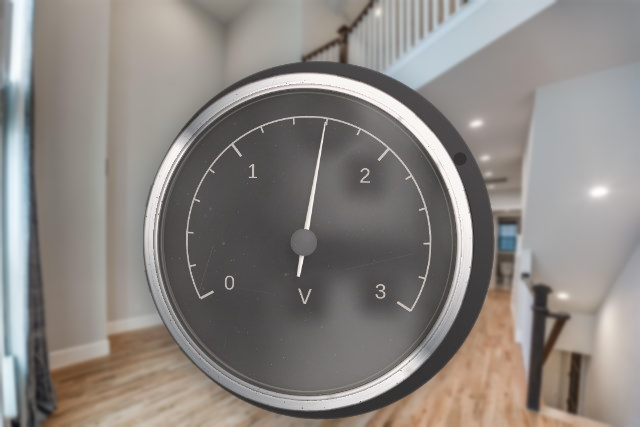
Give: 1.6 V
